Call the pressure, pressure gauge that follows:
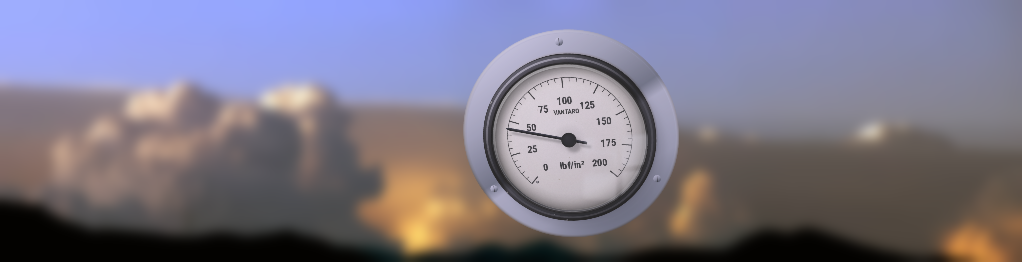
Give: 45 psi
